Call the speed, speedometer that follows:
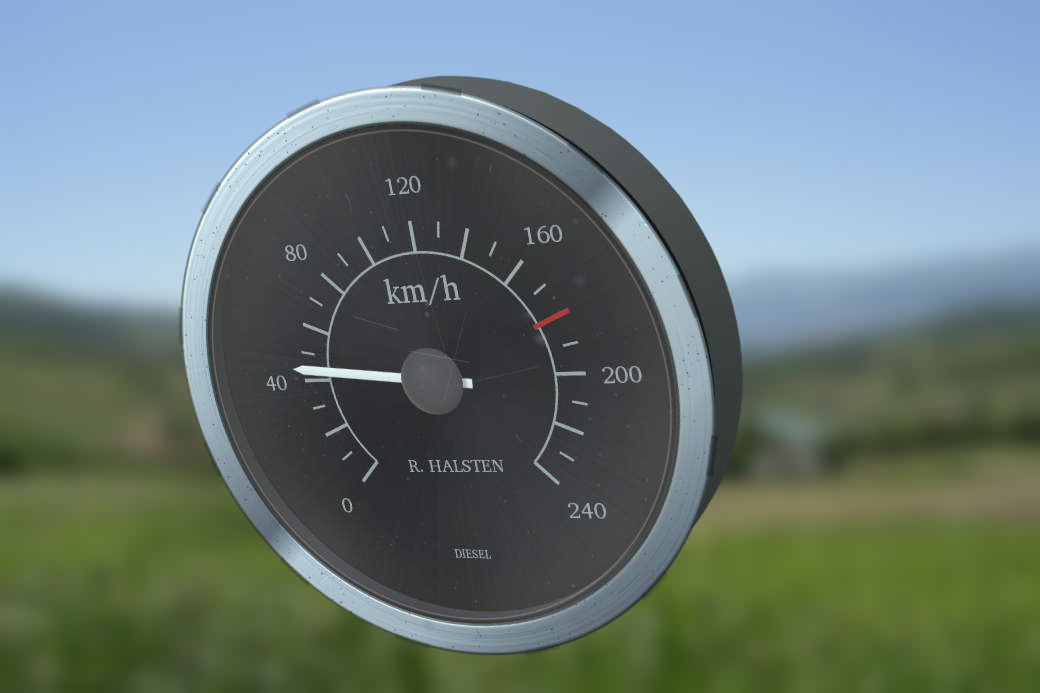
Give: 45 km/h
